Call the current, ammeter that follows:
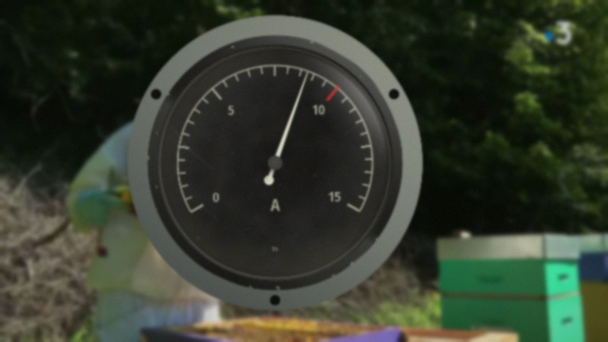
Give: 8.75 A
